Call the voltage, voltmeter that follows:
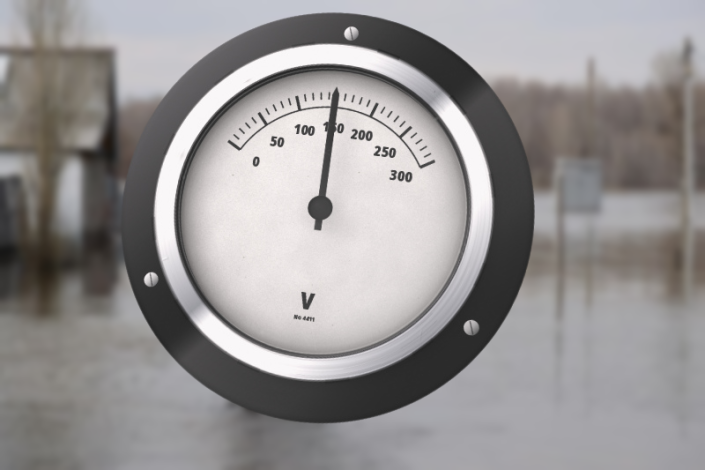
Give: 150 V
